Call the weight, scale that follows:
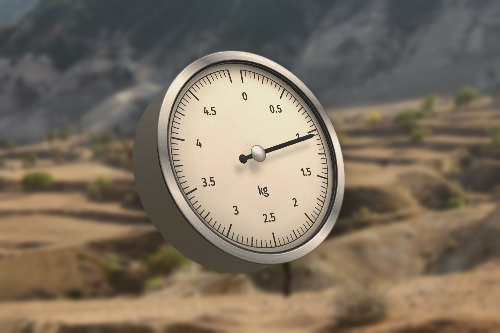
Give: 1.05 kg
